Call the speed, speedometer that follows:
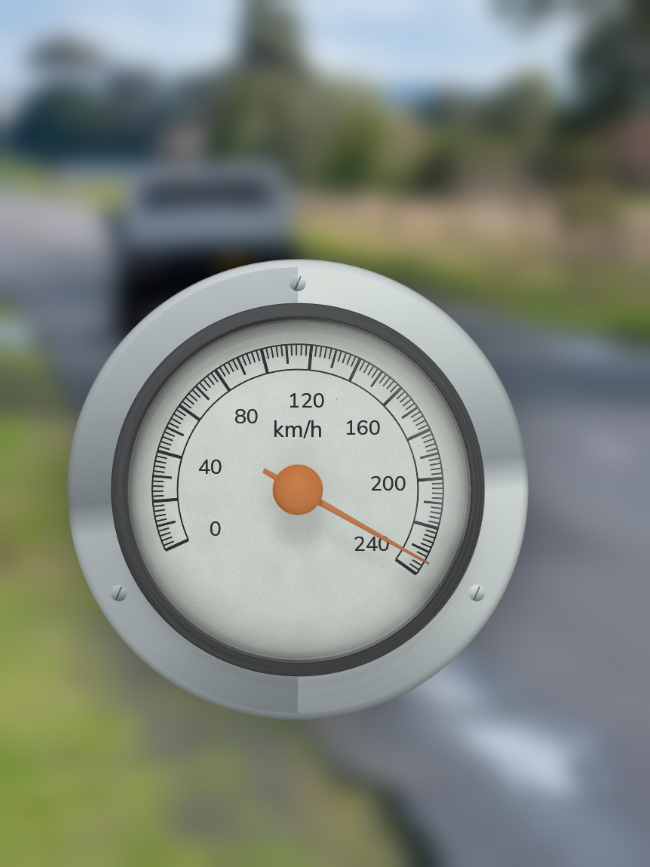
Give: 234 km/h
